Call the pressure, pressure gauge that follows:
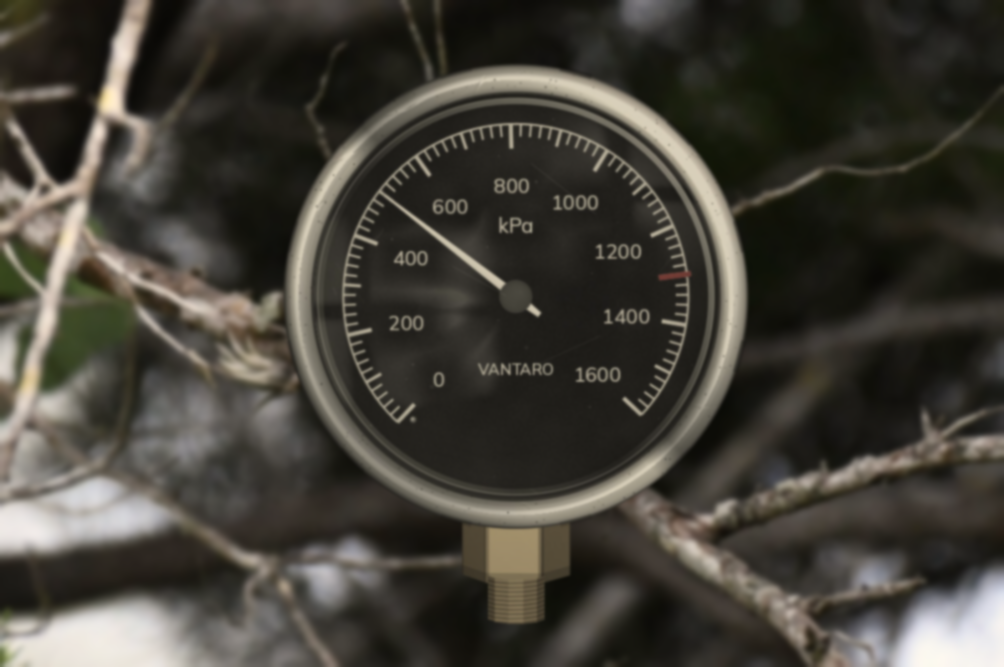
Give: 500 kPa
